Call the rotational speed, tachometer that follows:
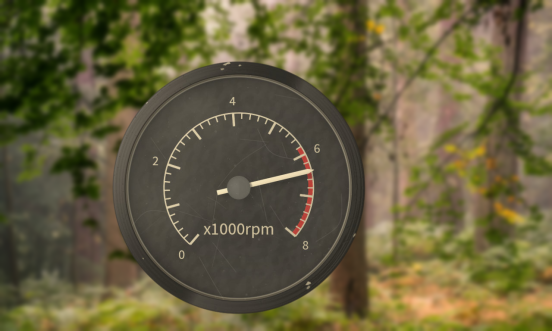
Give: 6400 rpm
